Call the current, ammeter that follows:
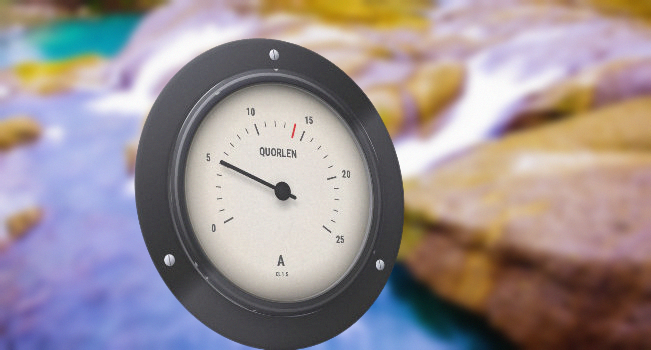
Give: 5 A
